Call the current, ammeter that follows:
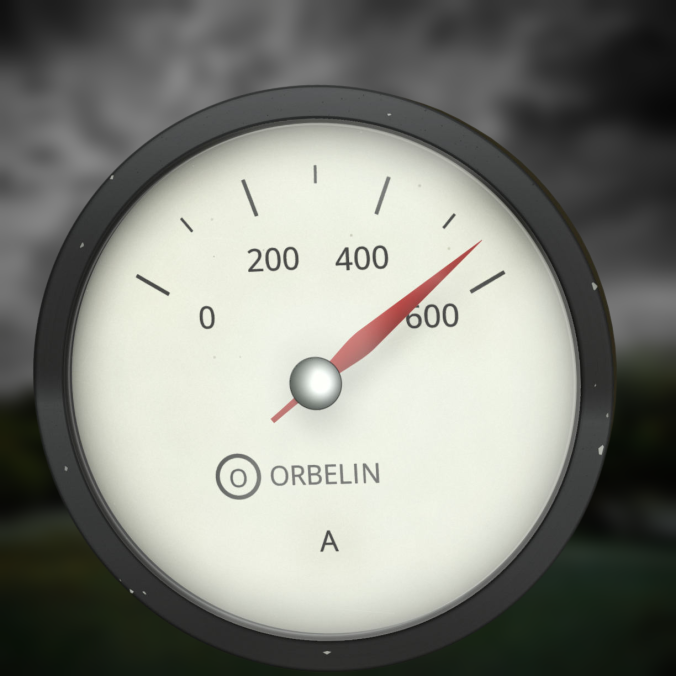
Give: 550 A
